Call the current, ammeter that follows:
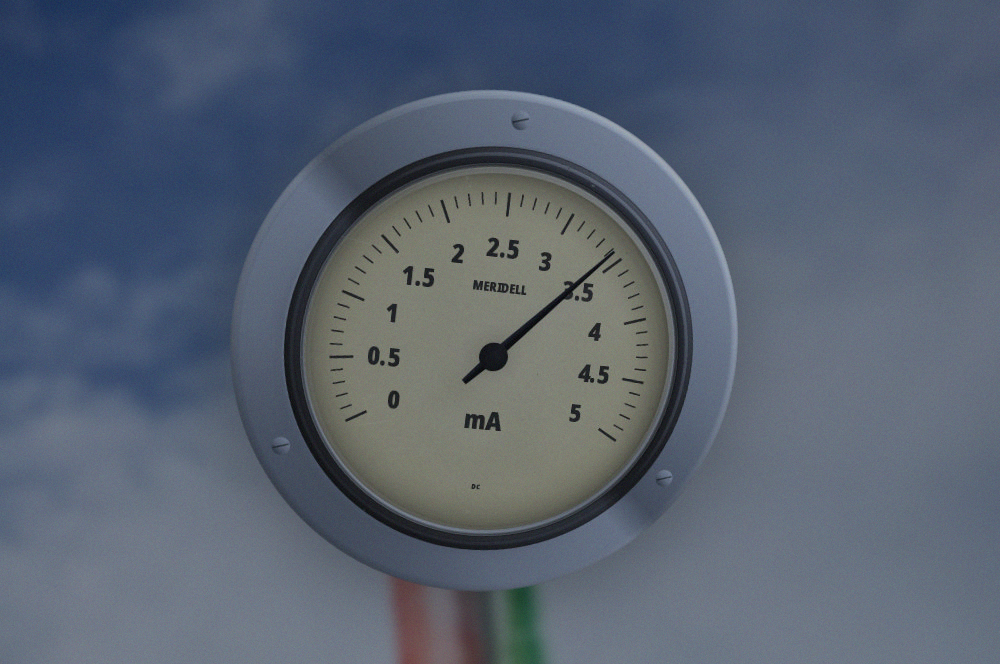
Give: 3.4 mA
